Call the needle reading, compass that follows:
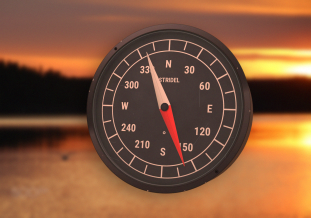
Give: 157.5 °
